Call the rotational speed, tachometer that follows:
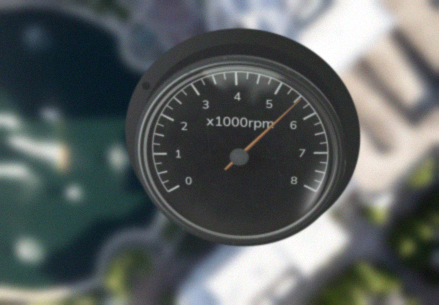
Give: 5500 rpm
